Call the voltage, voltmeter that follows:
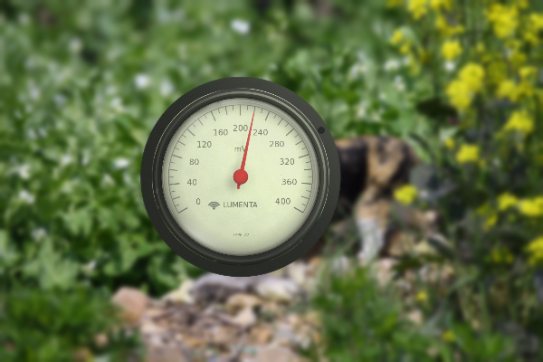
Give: 220 mV
